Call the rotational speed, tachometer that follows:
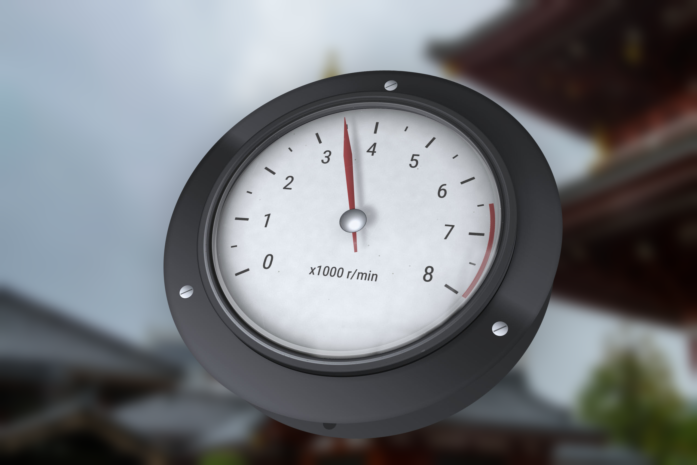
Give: 3500 rpm
